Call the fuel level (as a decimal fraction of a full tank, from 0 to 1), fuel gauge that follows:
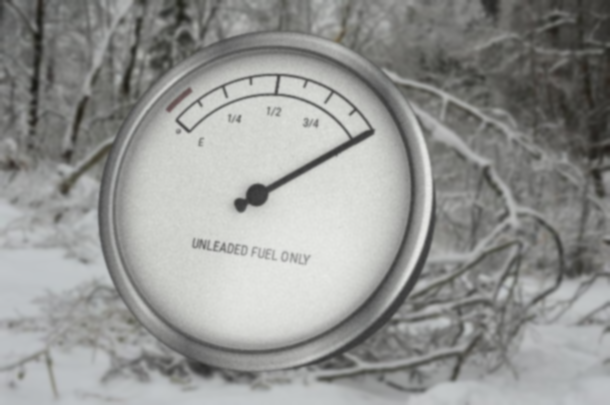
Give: 1
